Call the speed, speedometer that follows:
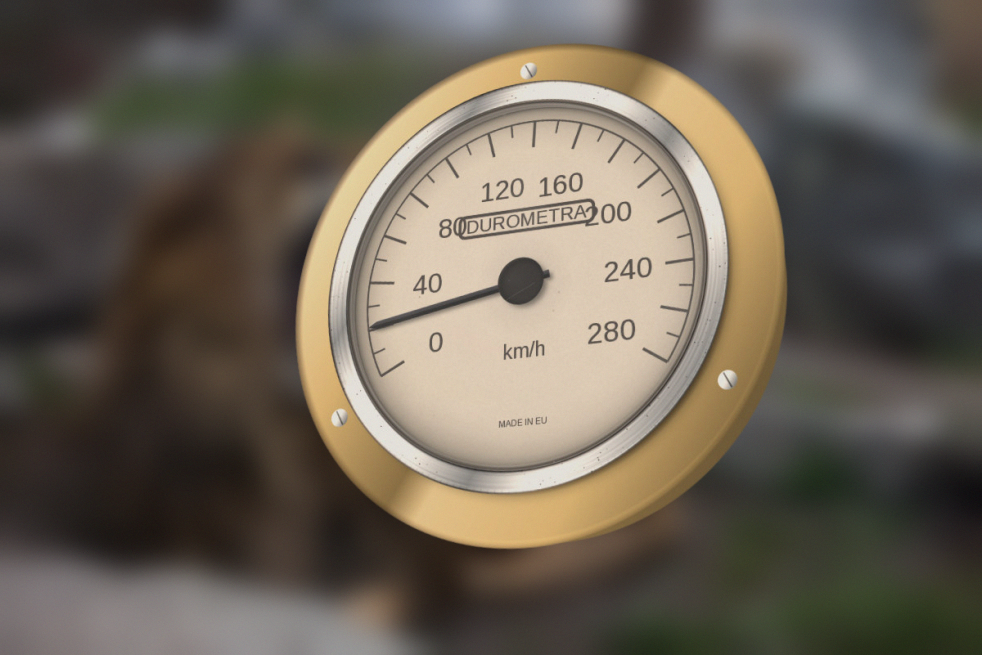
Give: 20 km/h
